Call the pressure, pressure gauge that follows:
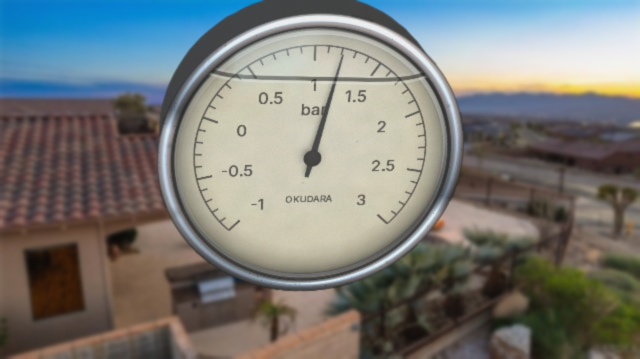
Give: 1.2 bar
